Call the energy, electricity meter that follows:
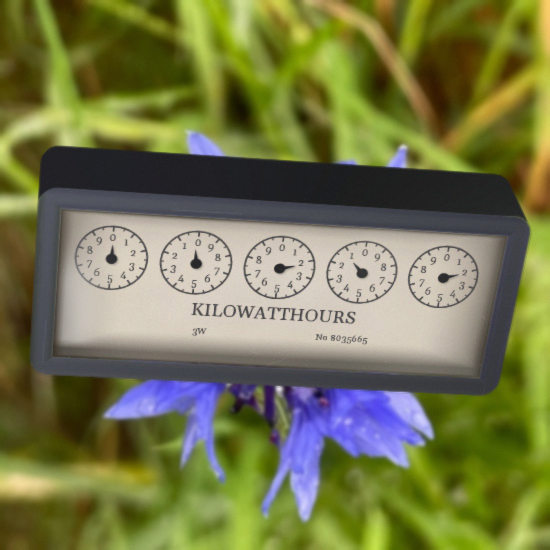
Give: 212 kWh
